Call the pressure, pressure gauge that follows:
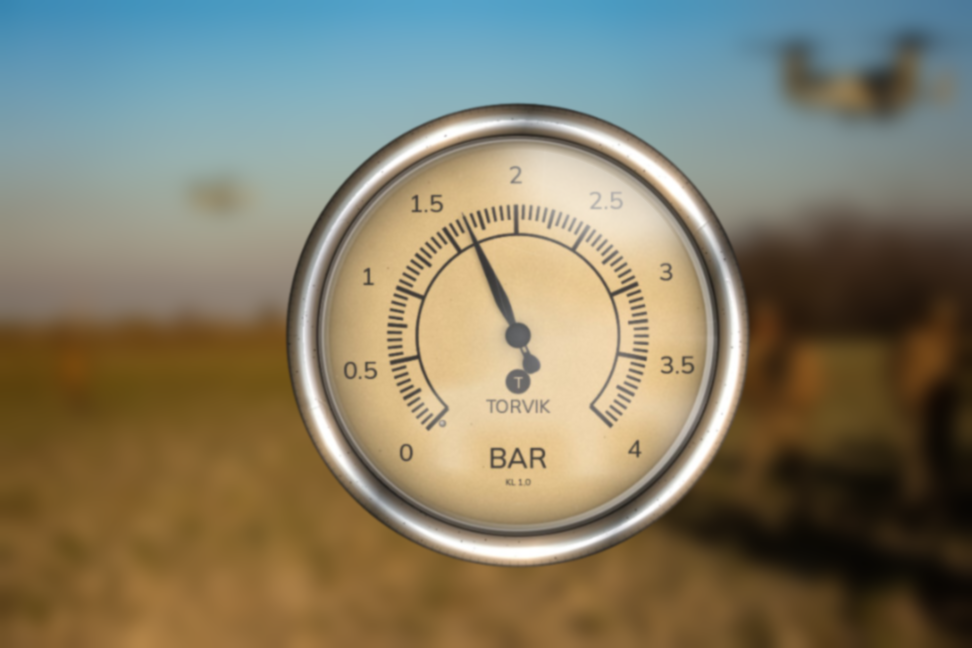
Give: 1.65 bar
